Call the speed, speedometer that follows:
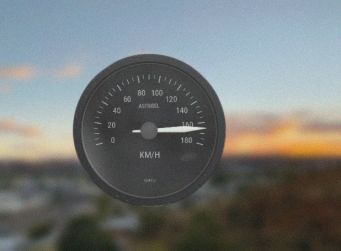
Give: 165 km/h
